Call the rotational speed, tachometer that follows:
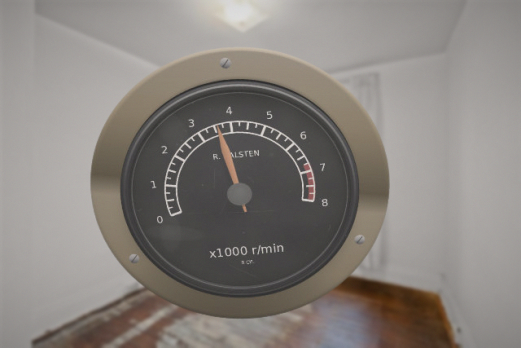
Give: 3625 rpm
